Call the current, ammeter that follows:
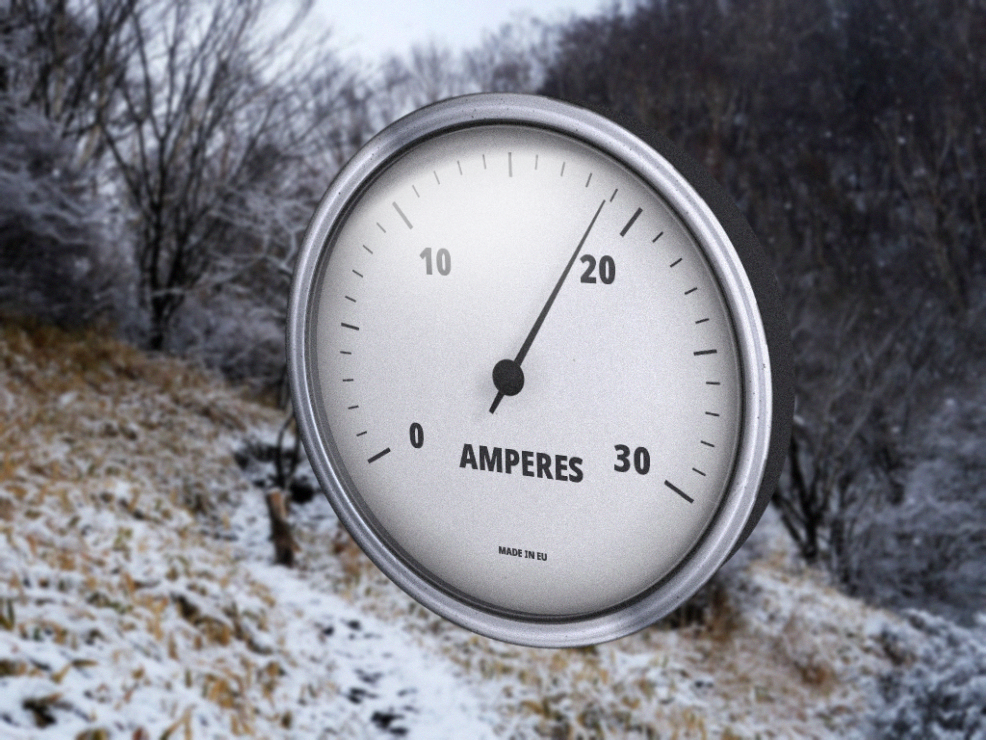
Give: 19 A
